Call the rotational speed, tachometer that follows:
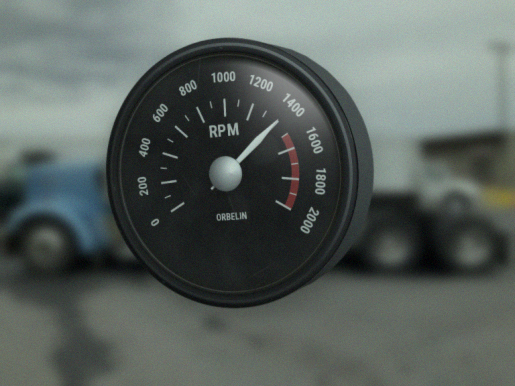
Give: 1400 rpm
